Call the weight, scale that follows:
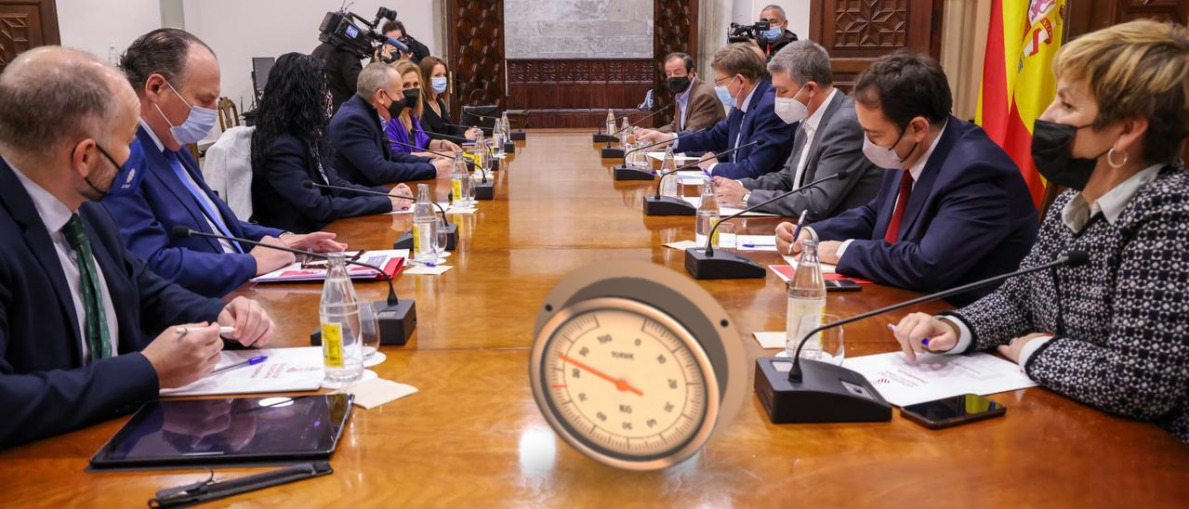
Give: 85 kg
